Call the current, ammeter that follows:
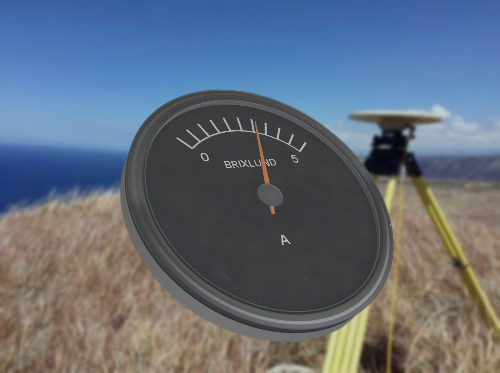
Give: 3 A
